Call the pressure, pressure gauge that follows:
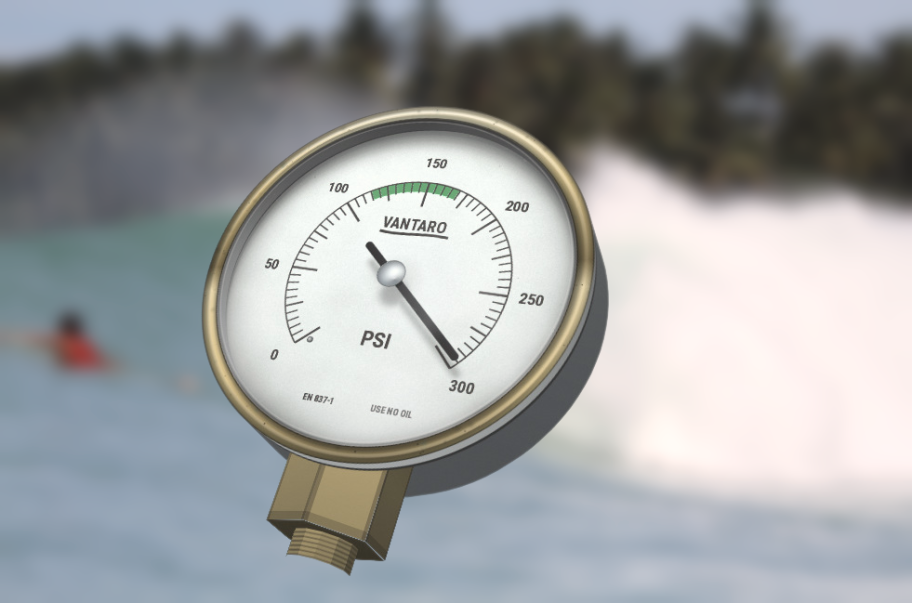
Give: 295 psi
